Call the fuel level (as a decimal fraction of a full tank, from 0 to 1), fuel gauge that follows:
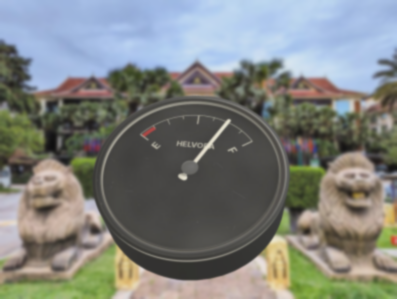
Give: 0.75
